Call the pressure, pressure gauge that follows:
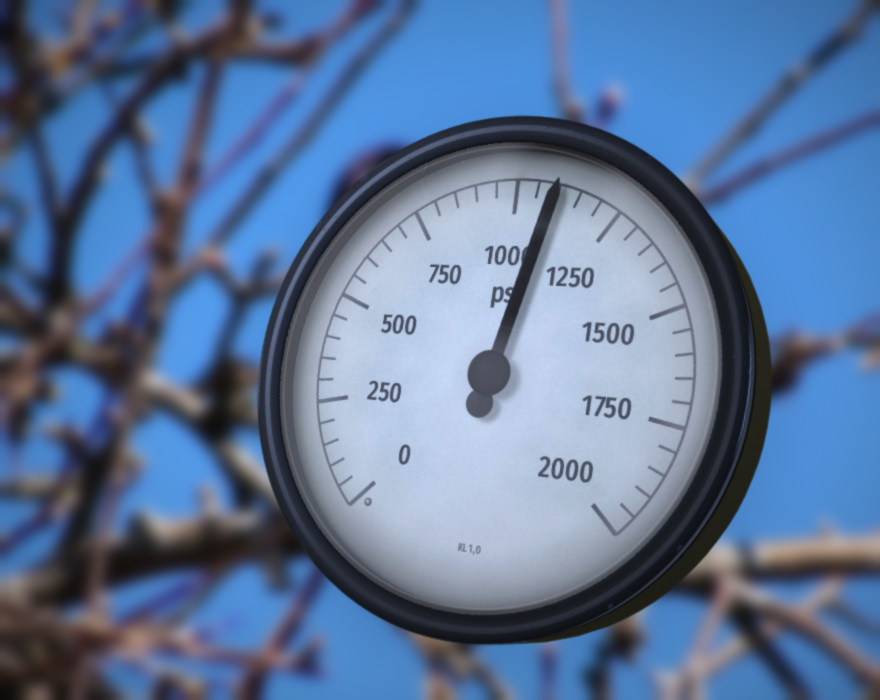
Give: 1100 psi
